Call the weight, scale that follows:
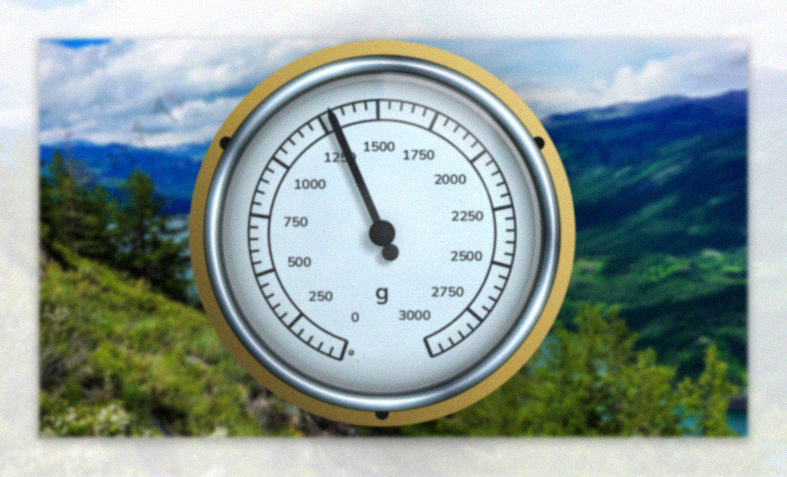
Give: 1300 g
